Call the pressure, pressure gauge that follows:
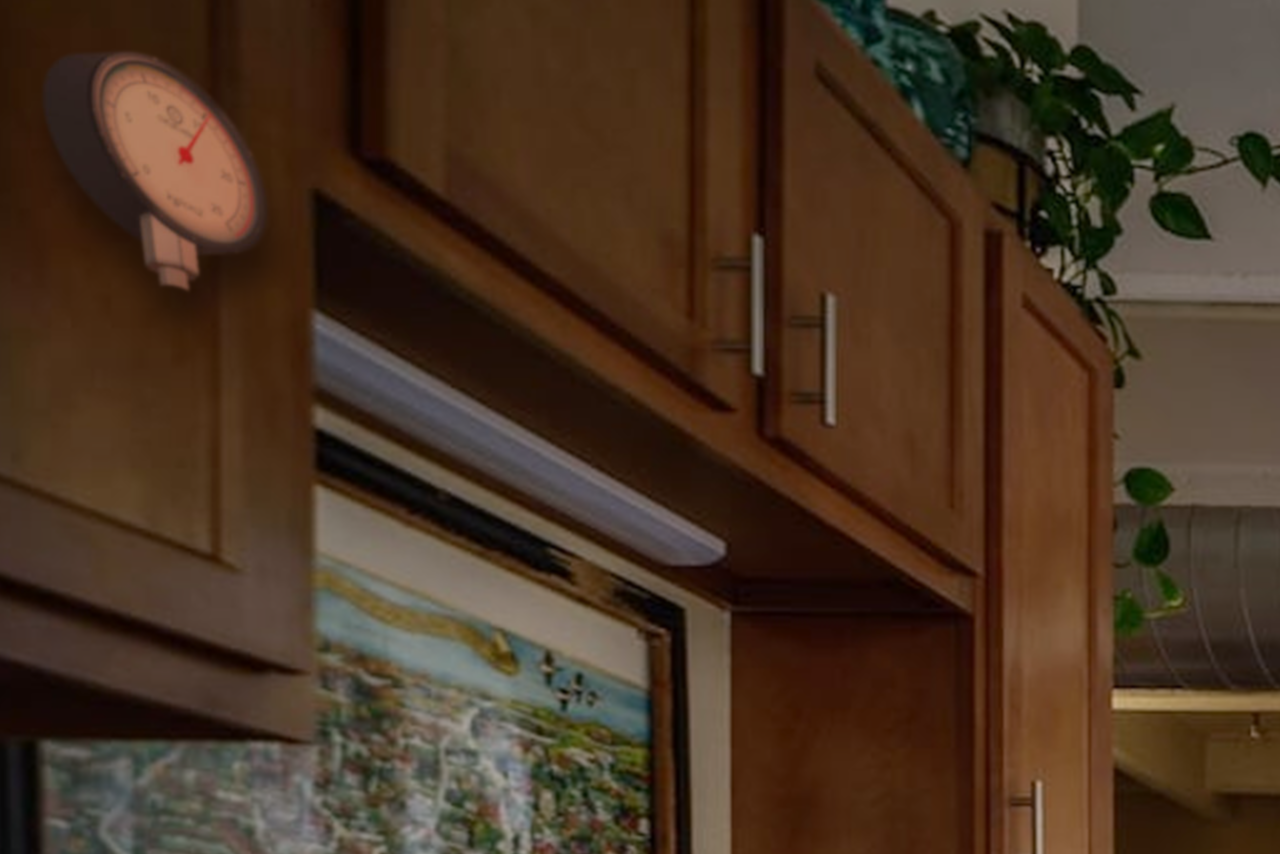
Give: 15 kg/cm²
